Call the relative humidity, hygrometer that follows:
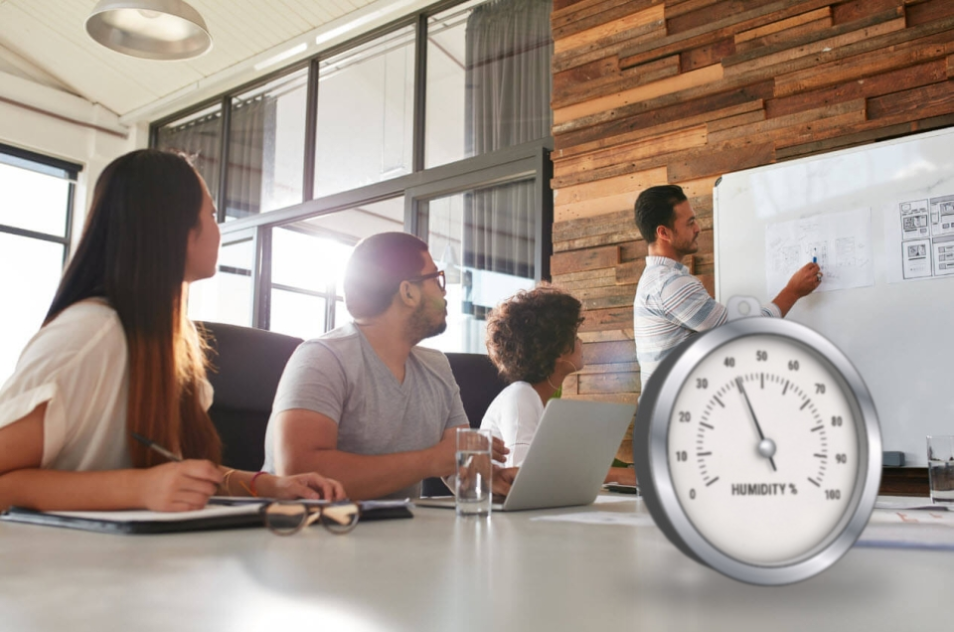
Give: 40 %
